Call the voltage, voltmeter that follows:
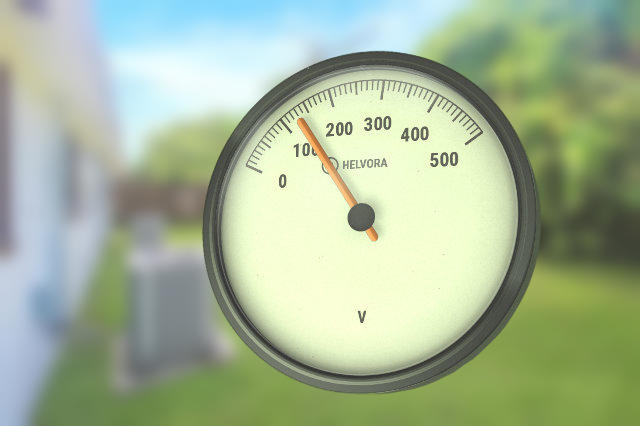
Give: 130 V
